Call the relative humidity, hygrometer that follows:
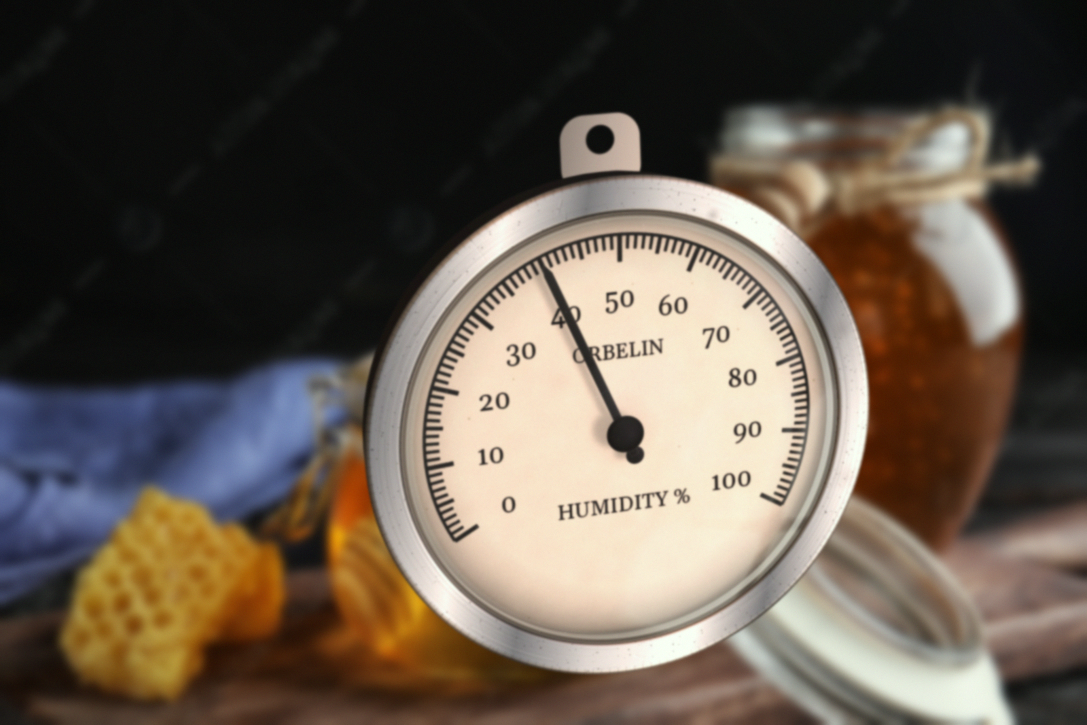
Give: 40 %
